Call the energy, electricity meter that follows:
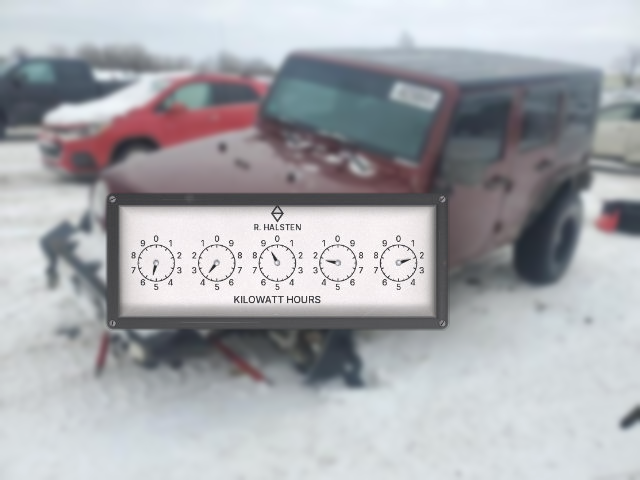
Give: 53922 kWh
